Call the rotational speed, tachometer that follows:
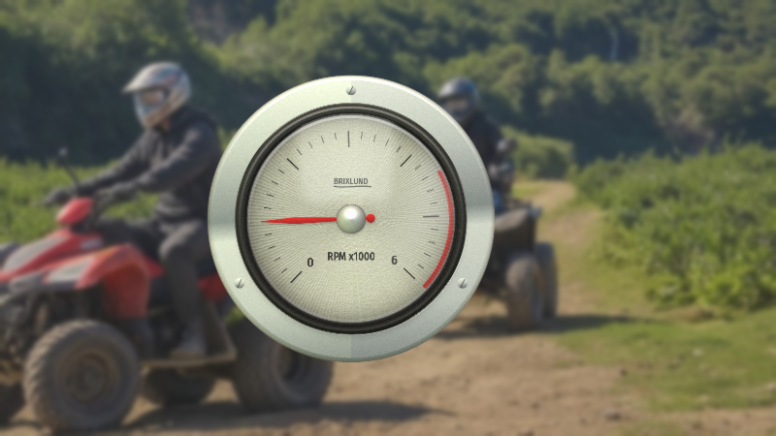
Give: 1000 rpm
